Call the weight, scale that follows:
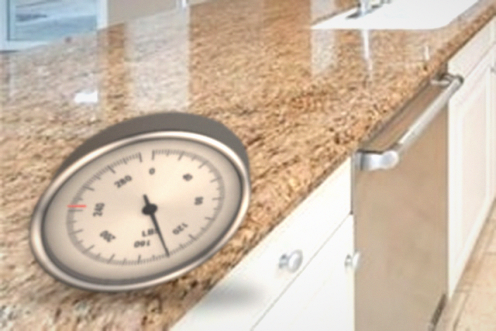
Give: 140 lb
